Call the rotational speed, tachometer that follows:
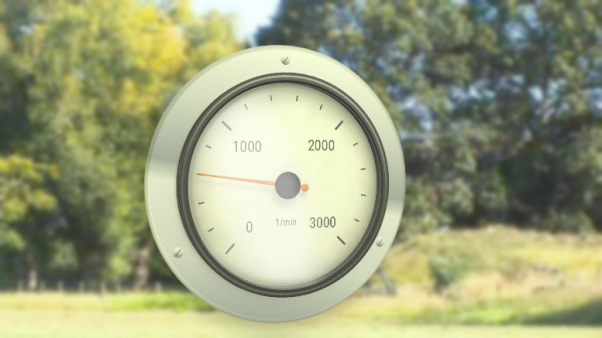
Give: 600 rpm
